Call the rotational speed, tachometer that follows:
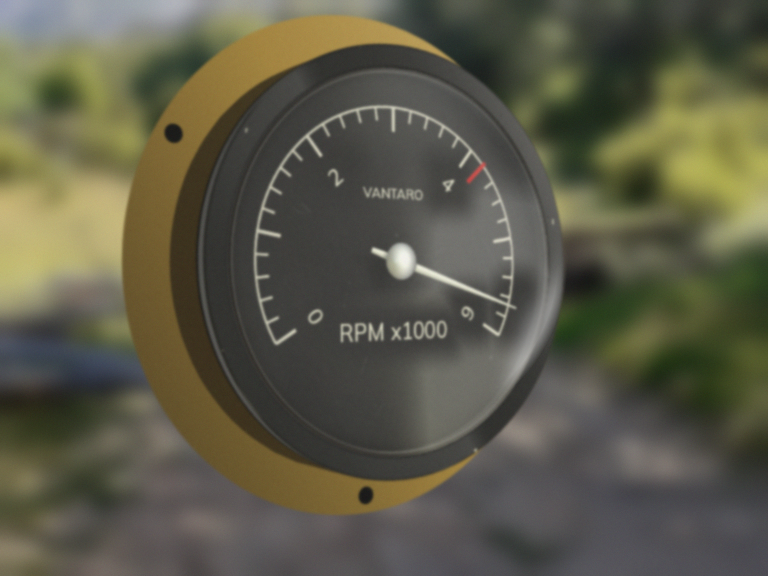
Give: 5700 rpm
